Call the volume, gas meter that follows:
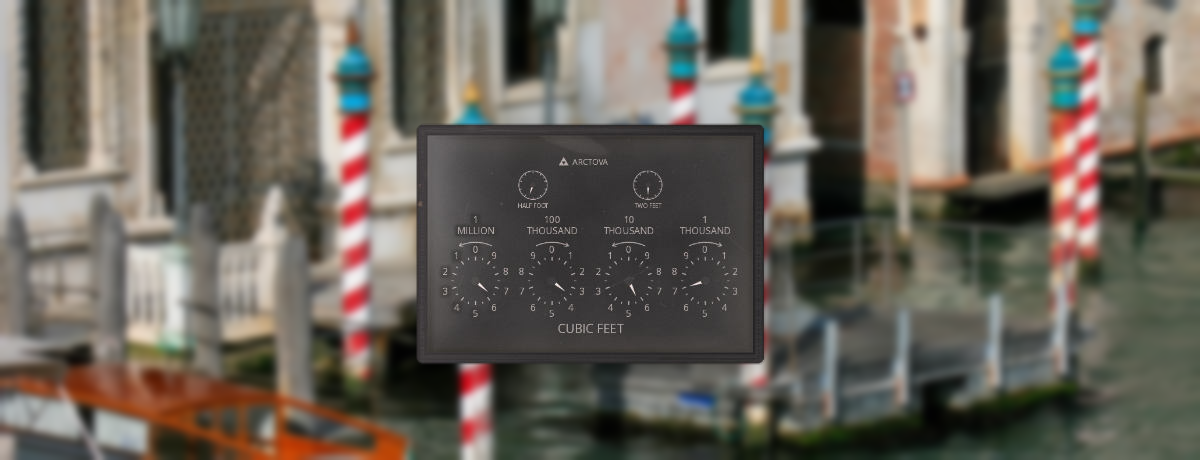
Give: 635700 ft³
